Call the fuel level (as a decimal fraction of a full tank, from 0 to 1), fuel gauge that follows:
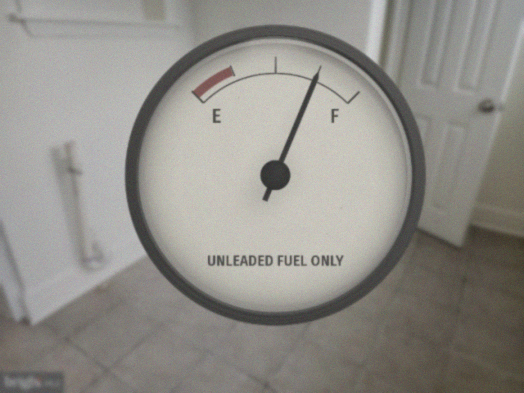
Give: 0.75
